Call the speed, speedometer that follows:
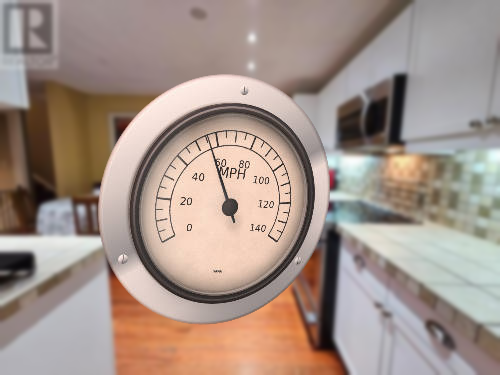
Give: 55 mph
